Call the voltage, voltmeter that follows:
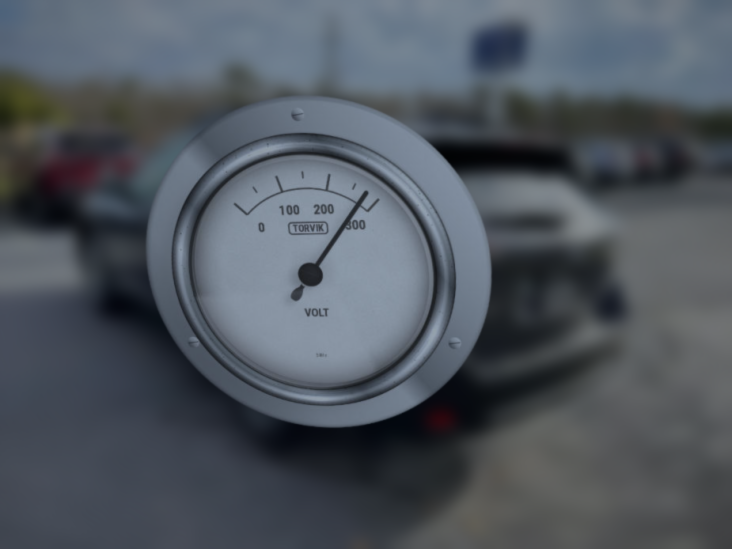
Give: 275 V
